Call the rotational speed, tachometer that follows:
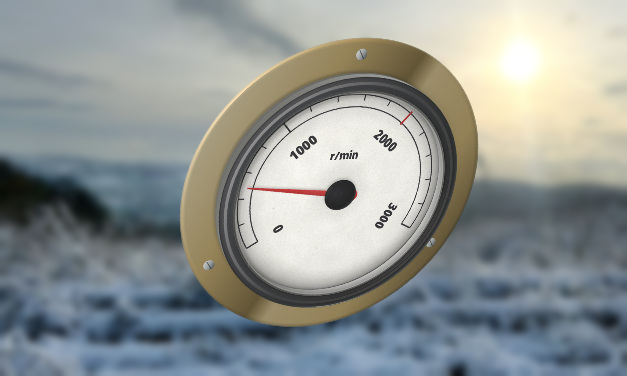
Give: 500 rpm
